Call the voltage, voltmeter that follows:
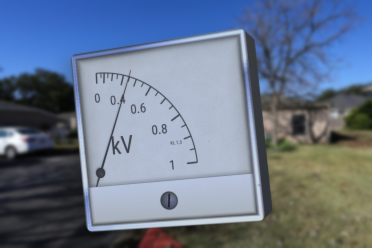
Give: 0.45 kV
